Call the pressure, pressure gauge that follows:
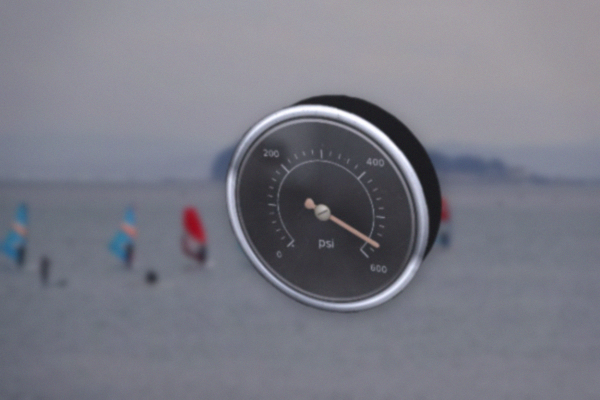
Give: 560 psi
